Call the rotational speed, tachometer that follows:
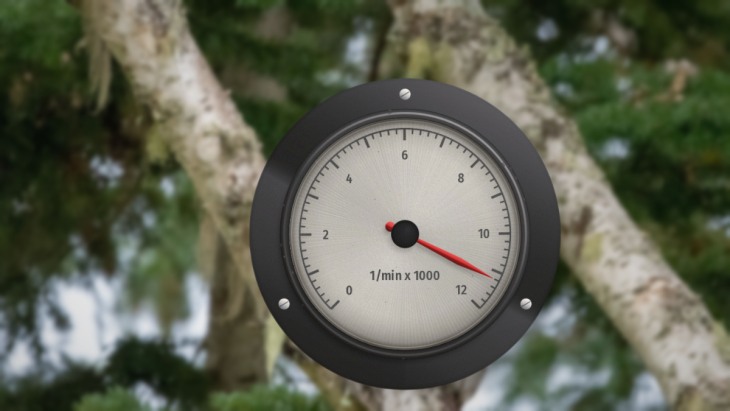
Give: 11200 rpm
